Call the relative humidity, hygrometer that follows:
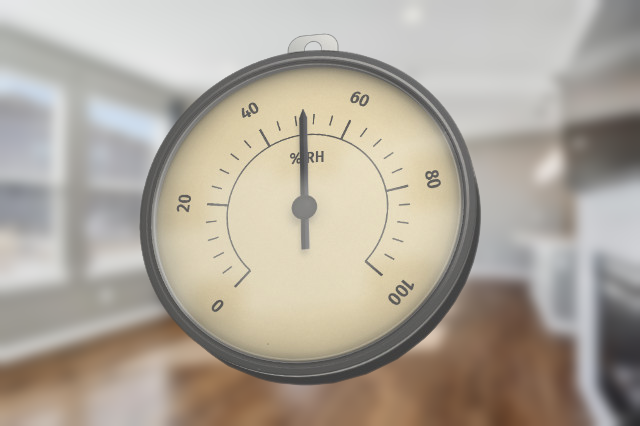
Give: 50 %
